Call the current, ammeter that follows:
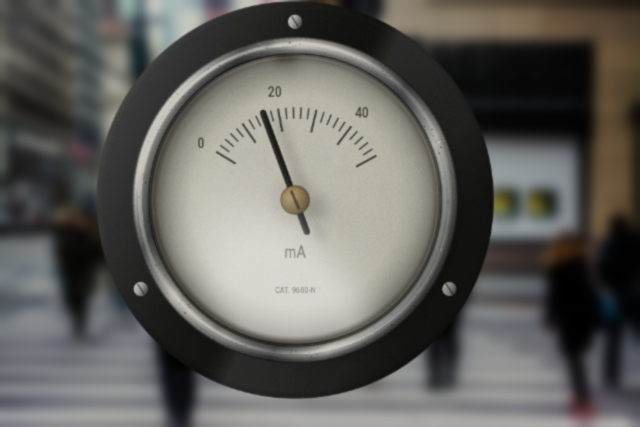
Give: 16 mA
